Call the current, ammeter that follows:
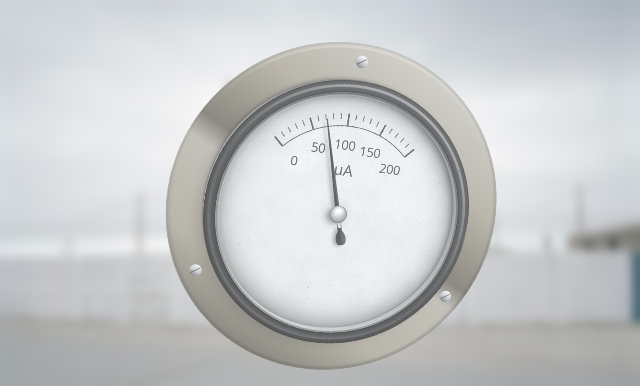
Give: 70 µA
